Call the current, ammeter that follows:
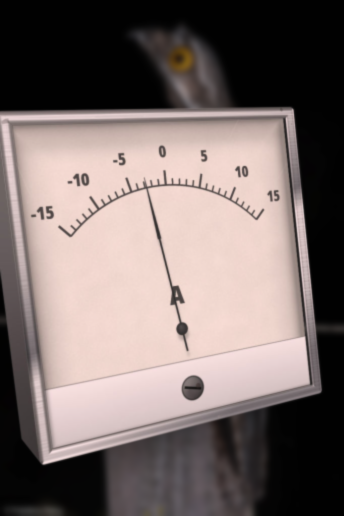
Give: -3 A
